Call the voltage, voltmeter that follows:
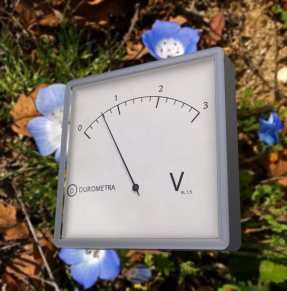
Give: 0.6 V
